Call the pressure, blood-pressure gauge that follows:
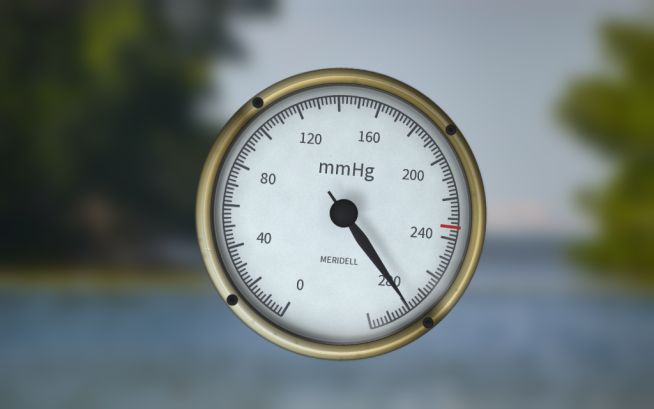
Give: 280 mmHg
